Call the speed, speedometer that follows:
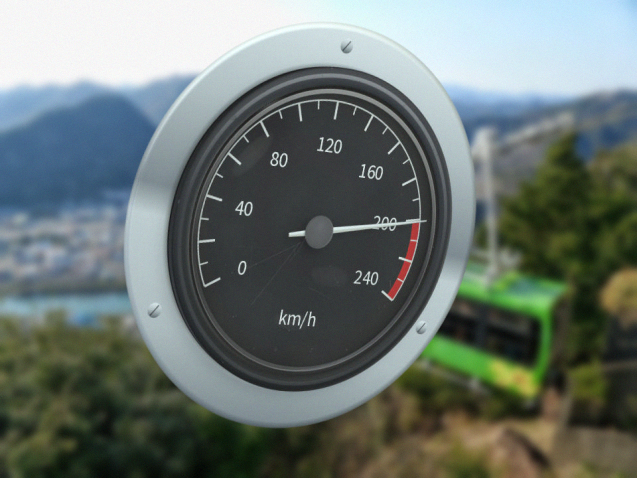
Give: 200 km/h
